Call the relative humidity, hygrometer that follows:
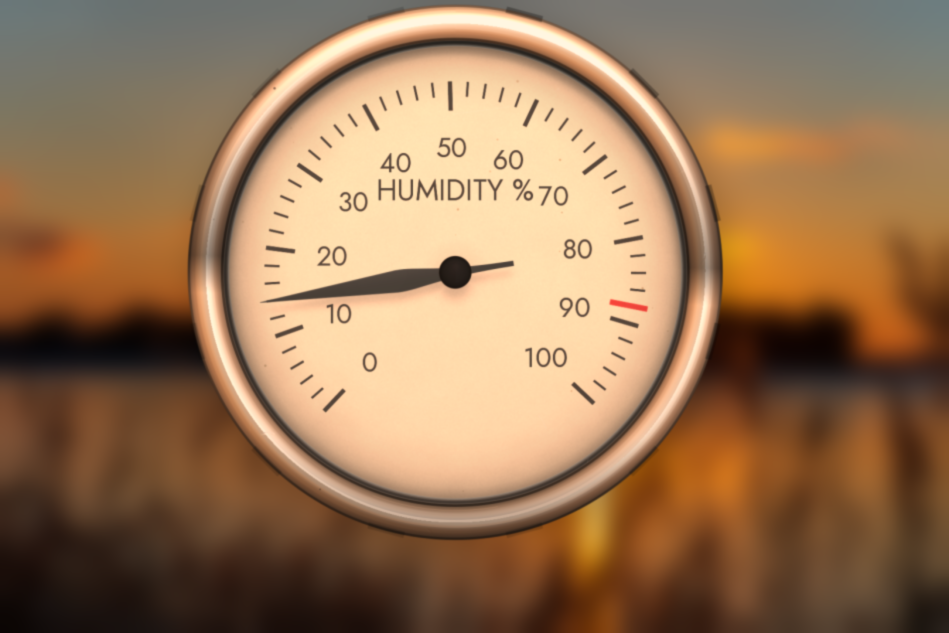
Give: 14 %
